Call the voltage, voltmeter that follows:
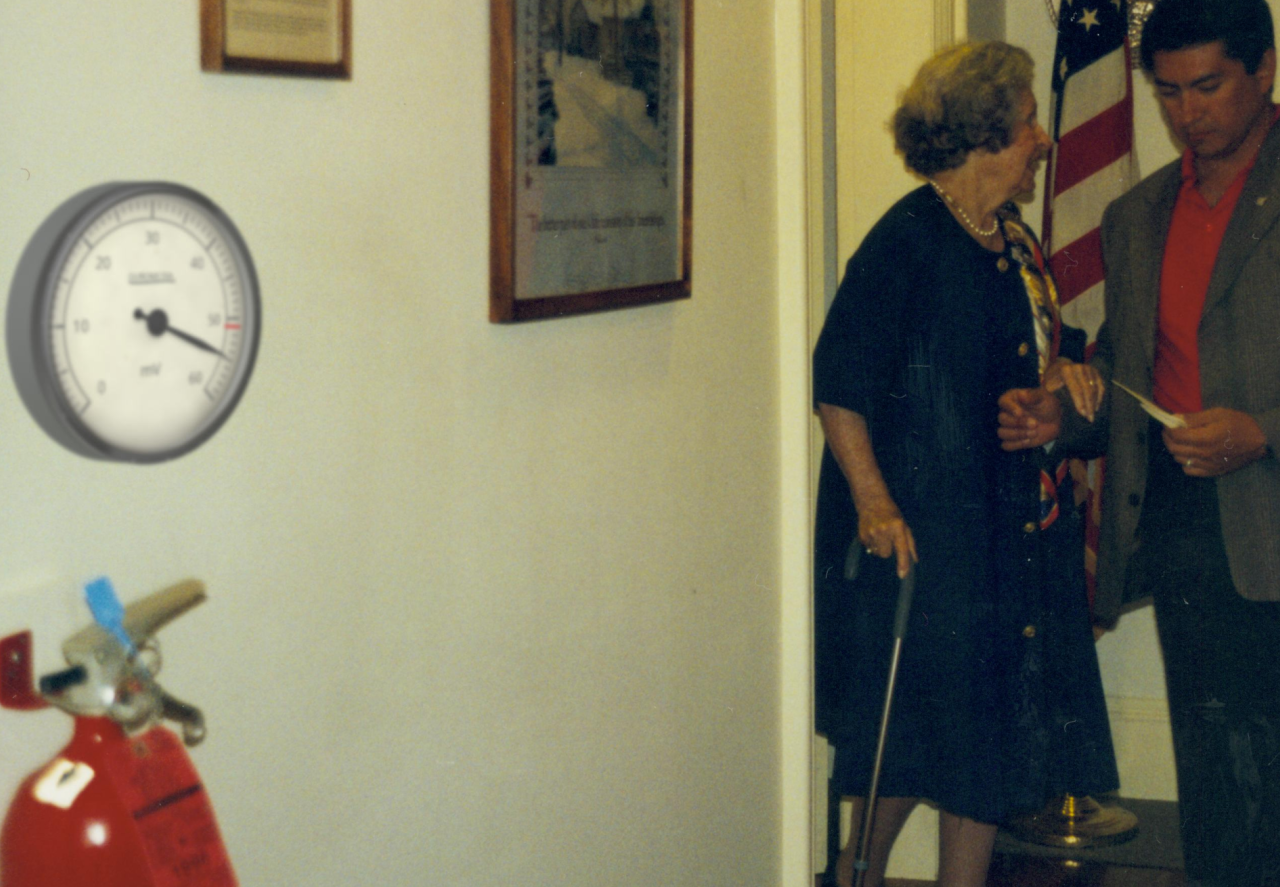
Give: 55 mV
